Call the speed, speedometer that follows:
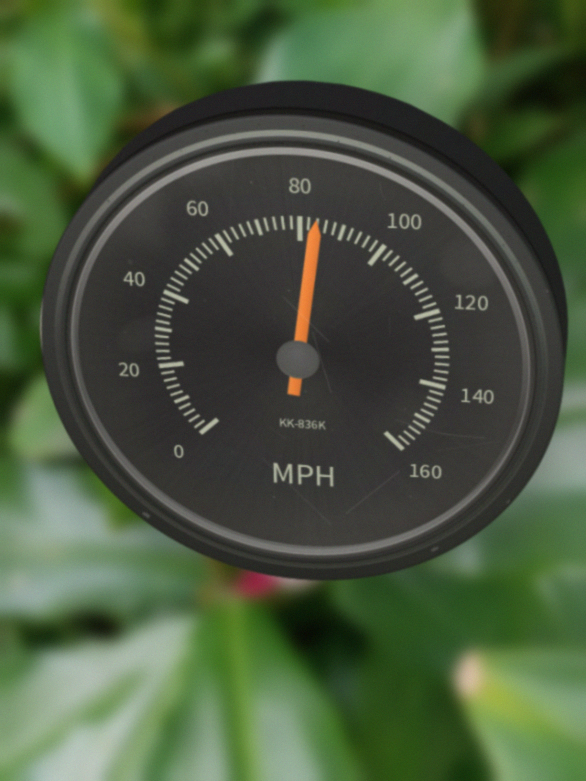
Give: 84 mph
